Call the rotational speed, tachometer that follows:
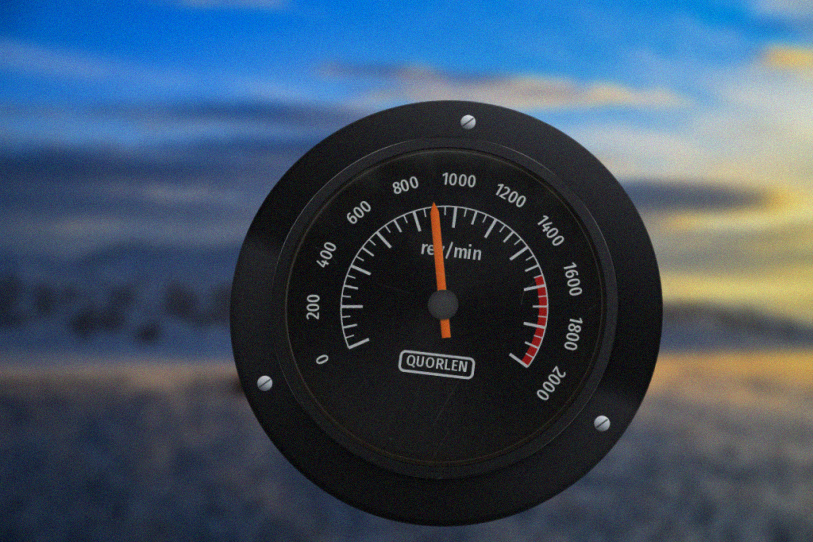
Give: 900 rpm
